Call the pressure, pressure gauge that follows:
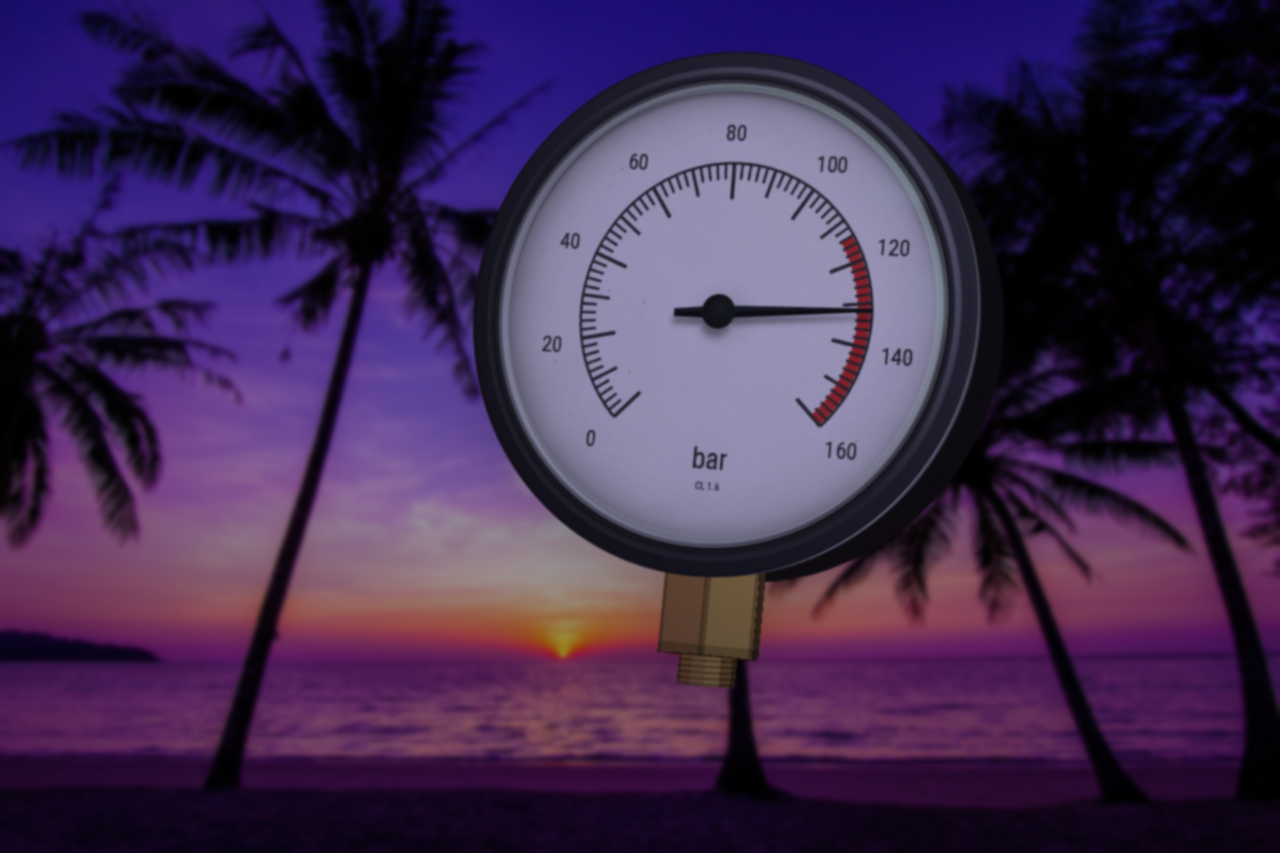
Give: 132 bar
